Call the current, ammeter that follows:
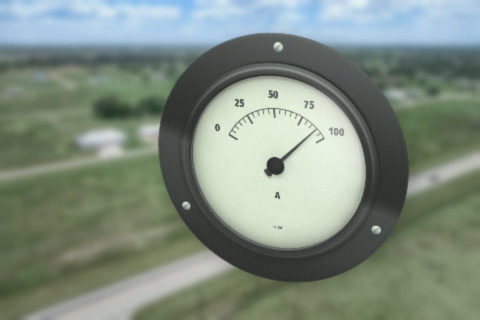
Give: 90 A
